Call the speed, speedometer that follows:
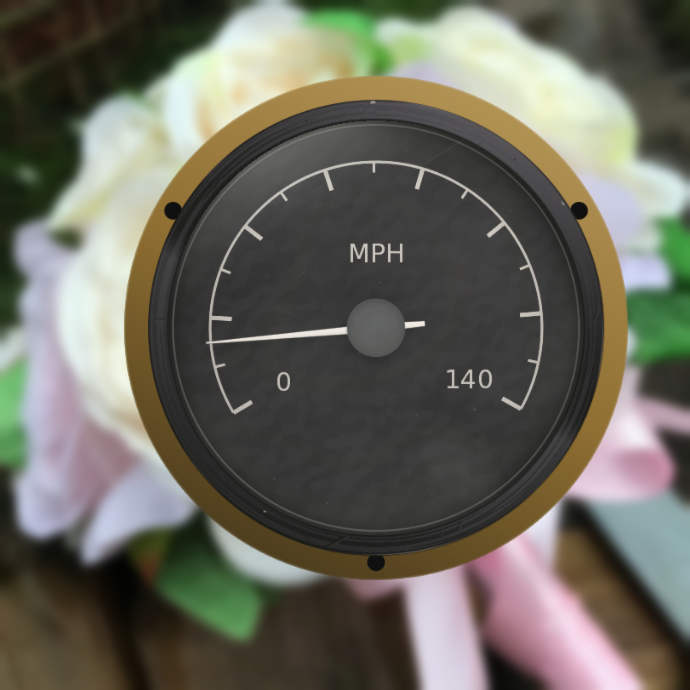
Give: 15 mph
